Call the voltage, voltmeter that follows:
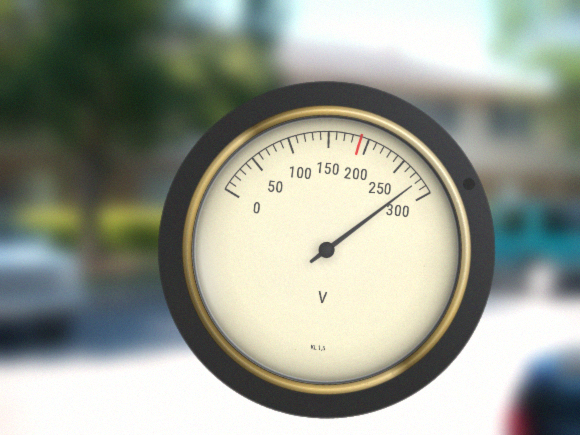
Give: 280 V
